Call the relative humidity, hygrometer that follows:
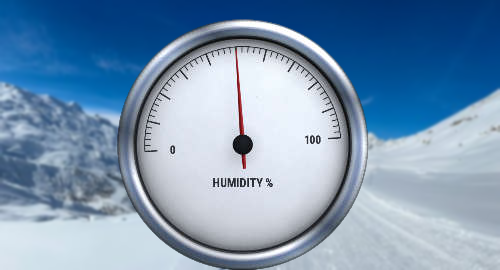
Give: 50 %
